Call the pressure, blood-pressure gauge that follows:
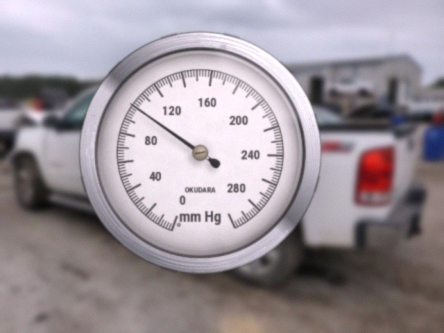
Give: 100 mmHg
